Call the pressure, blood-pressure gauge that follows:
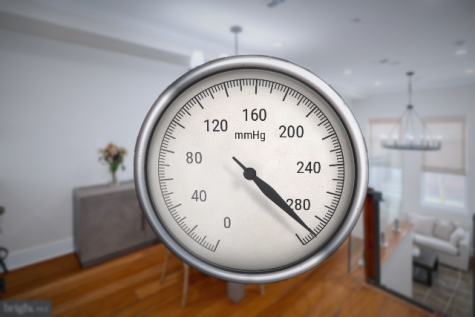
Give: 290 mmHg
